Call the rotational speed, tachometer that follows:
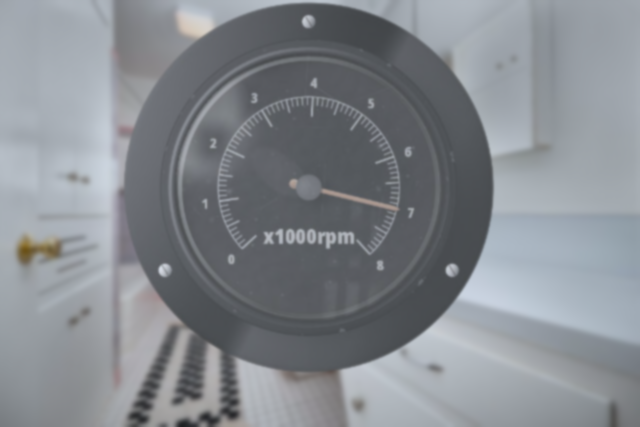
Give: 7000 rpm
